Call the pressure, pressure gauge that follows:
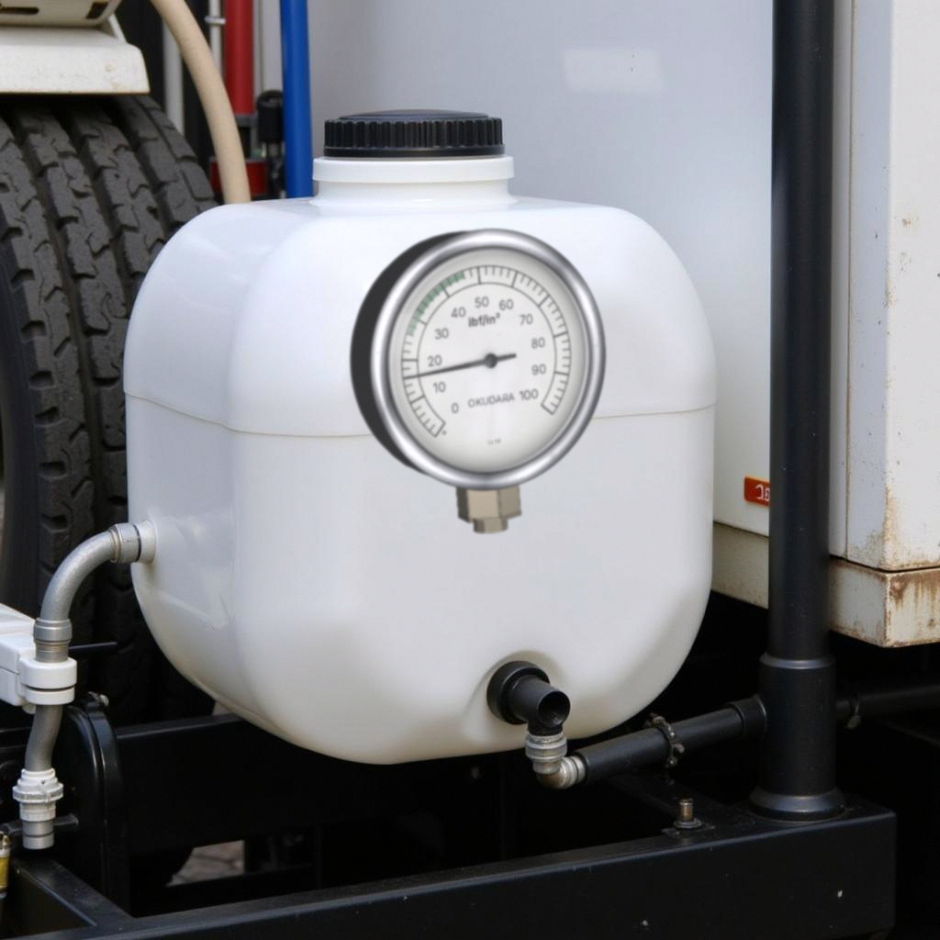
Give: 16 psi
